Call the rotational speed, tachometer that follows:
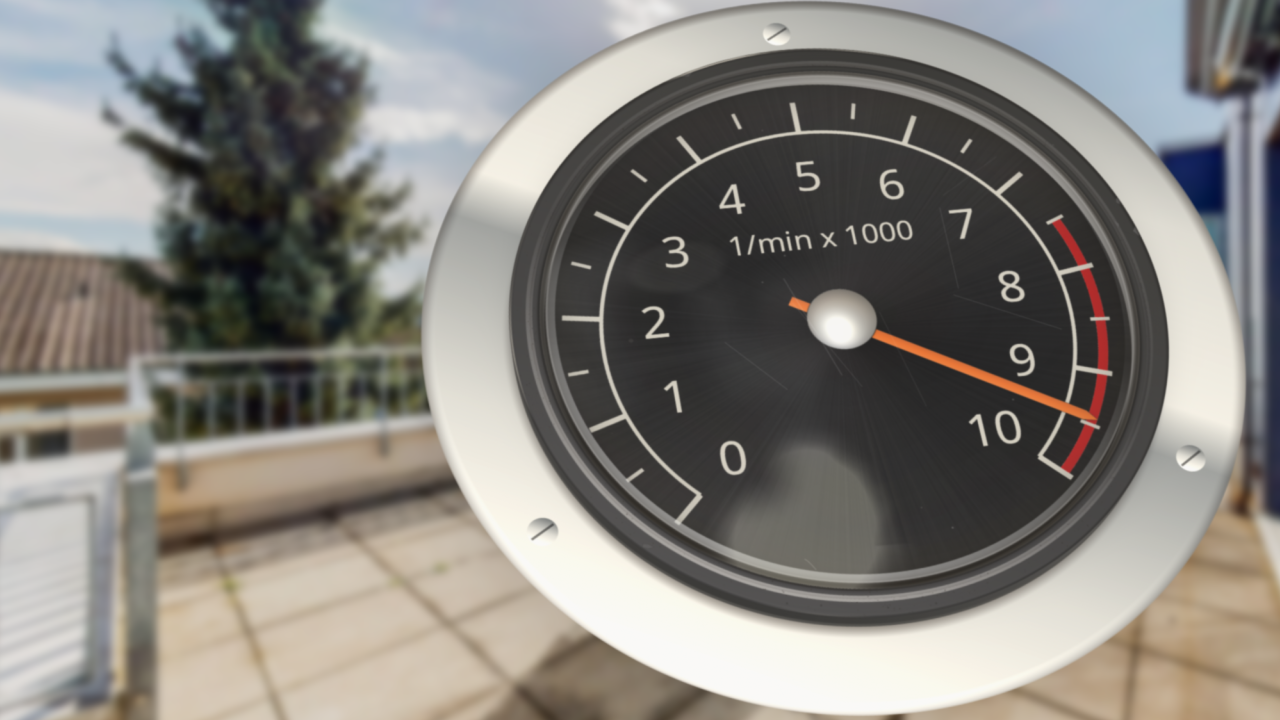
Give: 9500 rpm
